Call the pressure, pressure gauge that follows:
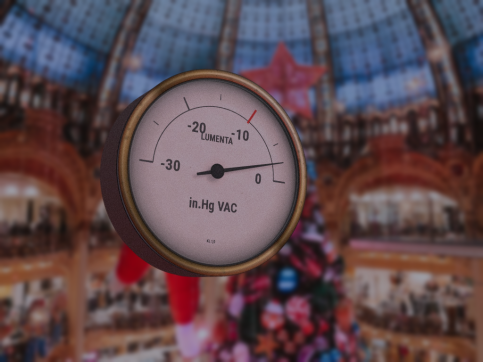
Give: -2.5 inHg
